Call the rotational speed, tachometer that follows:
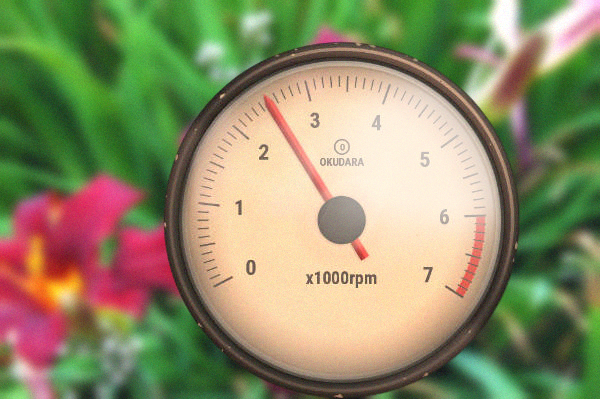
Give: 2500 rpm
